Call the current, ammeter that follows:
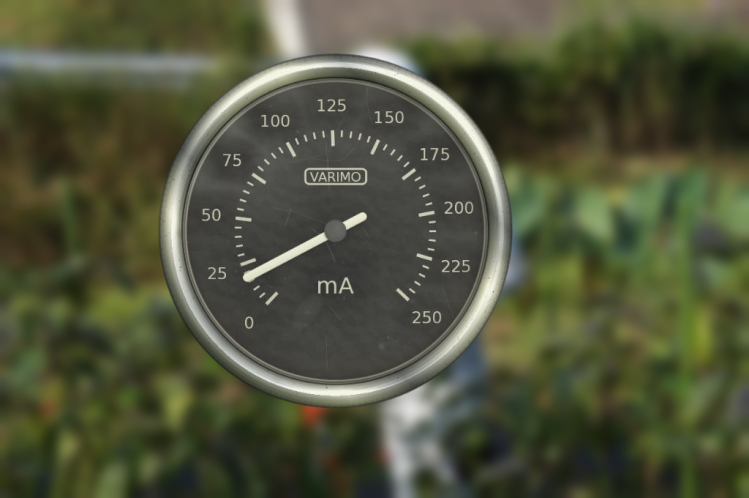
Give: 17.5 mA
